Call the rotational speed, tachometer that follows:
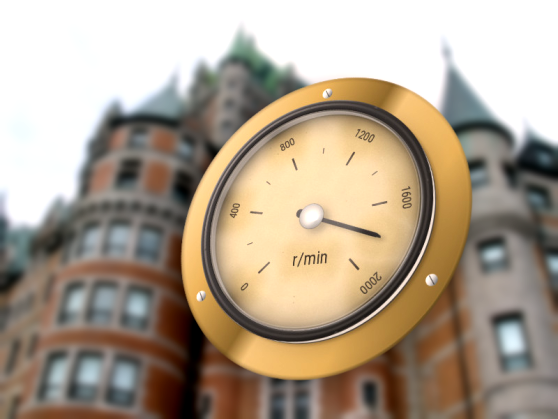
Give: 1800 rpm
